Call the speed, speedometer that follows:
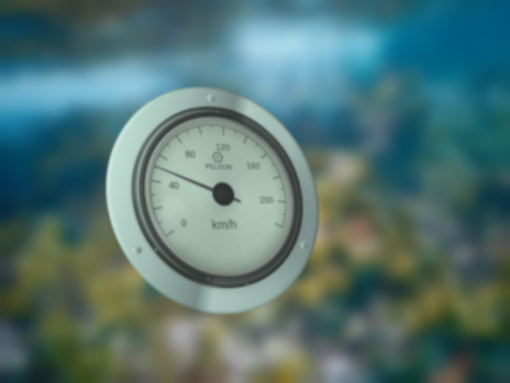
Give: 50 km/h
